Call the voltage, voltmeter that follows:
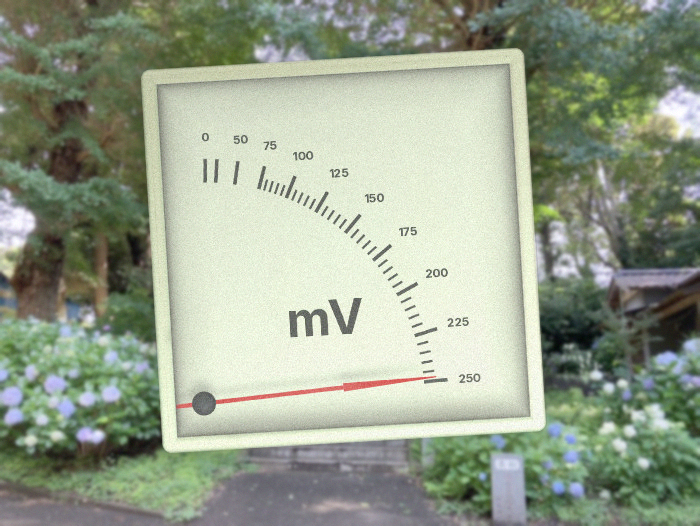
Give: 247.5 mV
